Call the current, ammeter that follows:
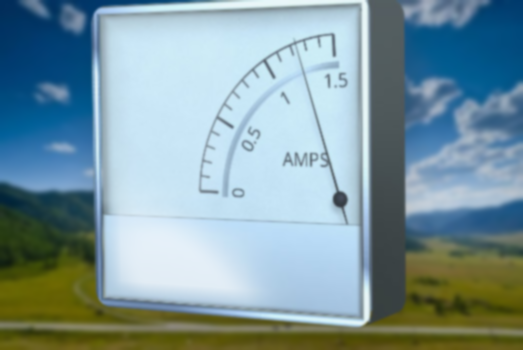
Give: 1.25 A
